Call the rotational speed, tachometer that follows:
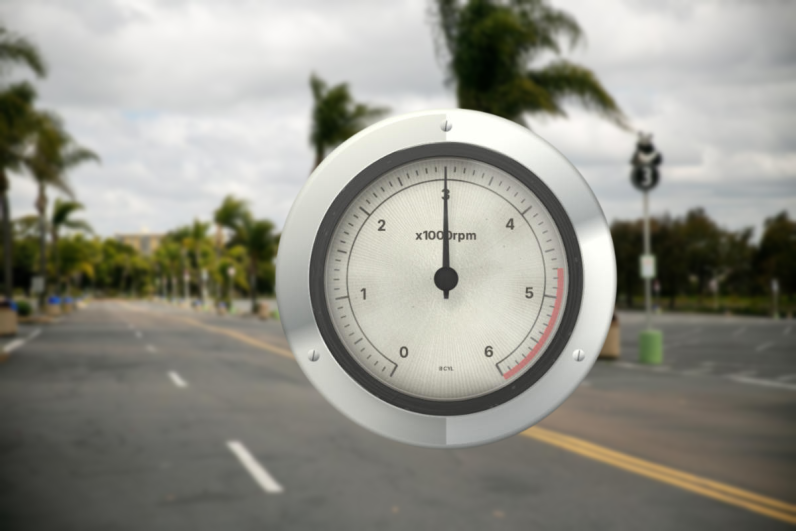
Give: 3000 rpm
